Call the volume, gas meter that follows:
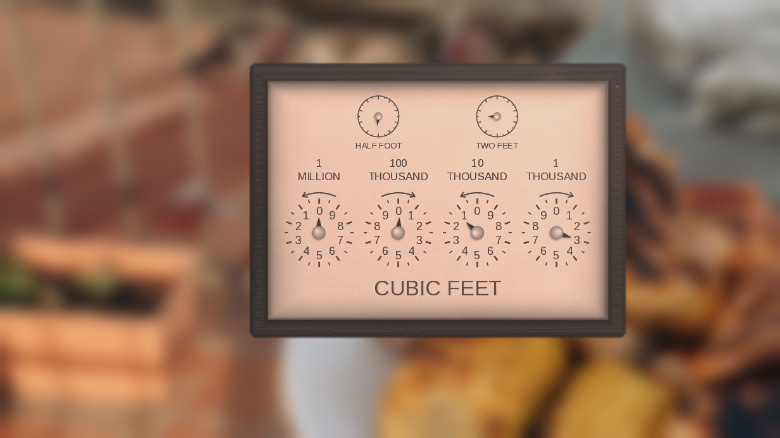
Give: 1300 ft³
